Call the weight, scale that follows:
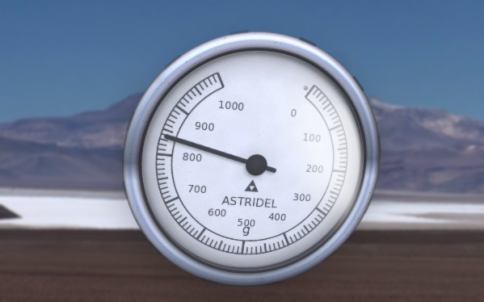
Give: 840 g
